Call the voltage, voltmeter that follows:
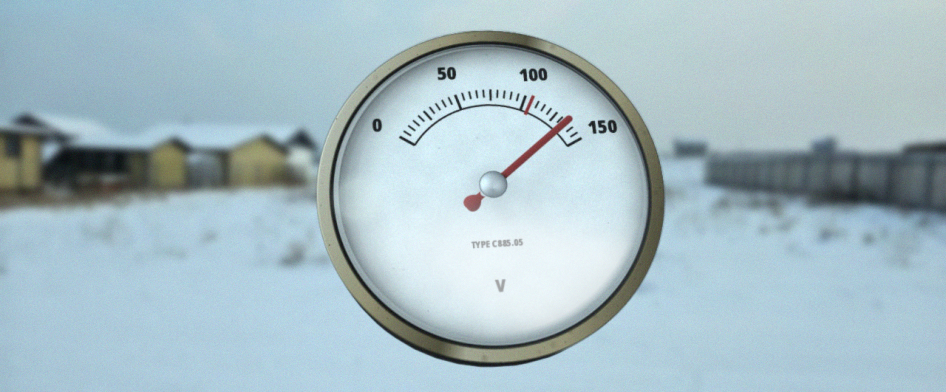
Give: 135 V
